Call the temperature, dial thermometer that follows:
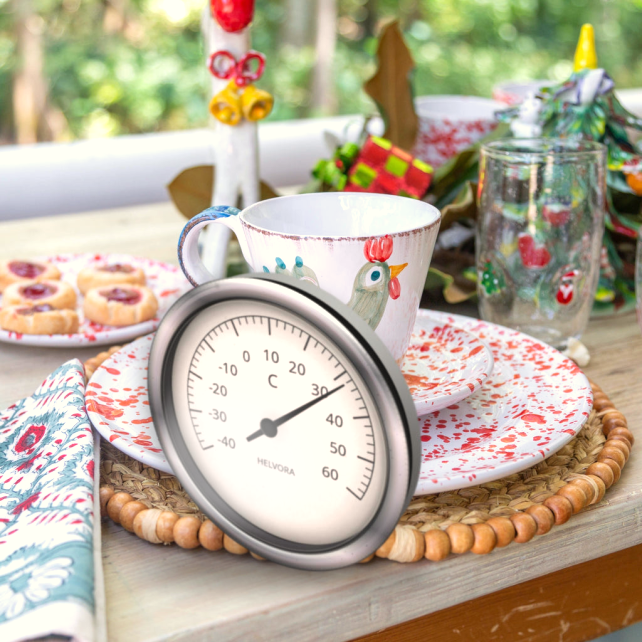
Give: 32 °C
